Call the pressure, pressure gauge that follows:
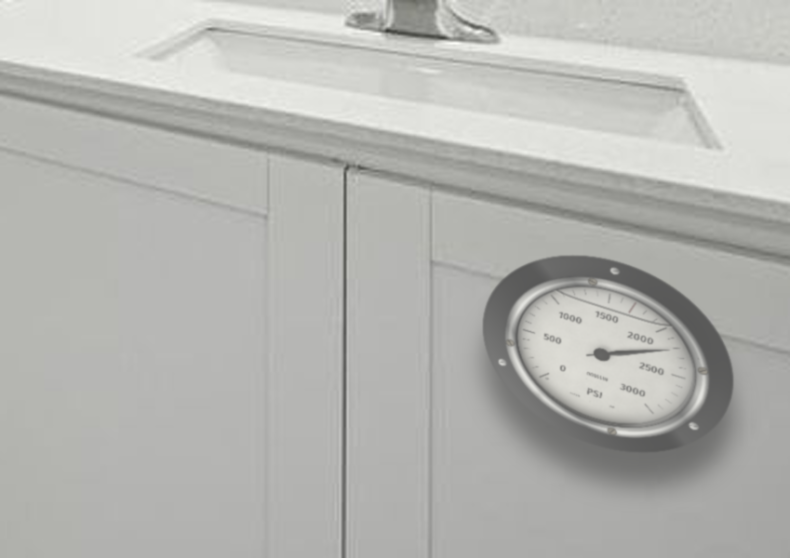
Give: 2200 psi
